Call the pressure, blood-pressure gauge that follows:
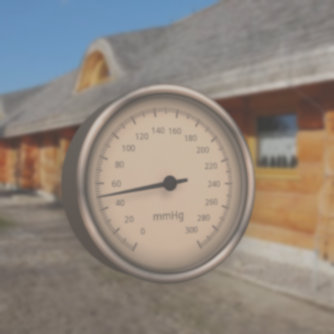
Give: 50 mmHg
